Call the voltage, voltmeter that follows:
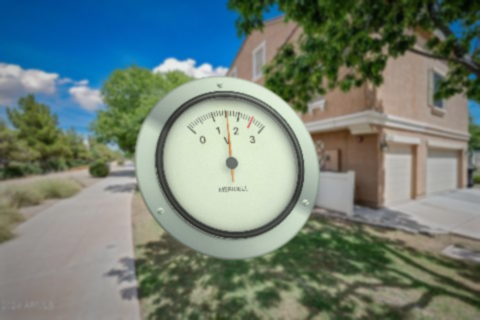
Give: 1.5 V
